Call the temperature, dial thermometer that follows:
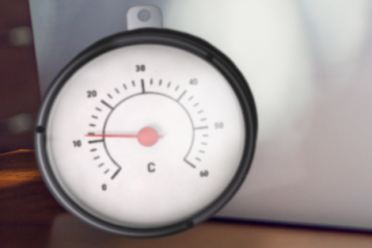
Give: 12 °C
